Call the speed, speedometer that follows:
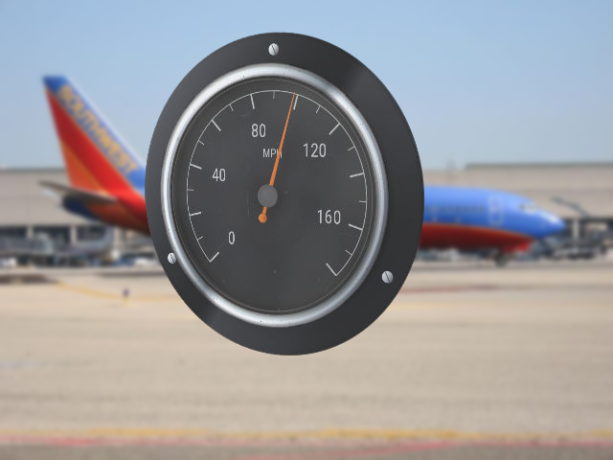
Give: 100 mph
